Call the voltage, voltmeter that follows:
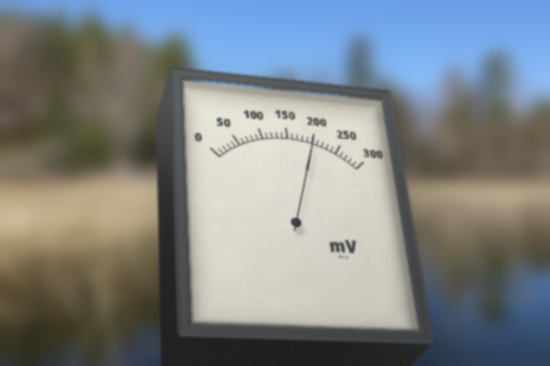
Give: 200 mV
